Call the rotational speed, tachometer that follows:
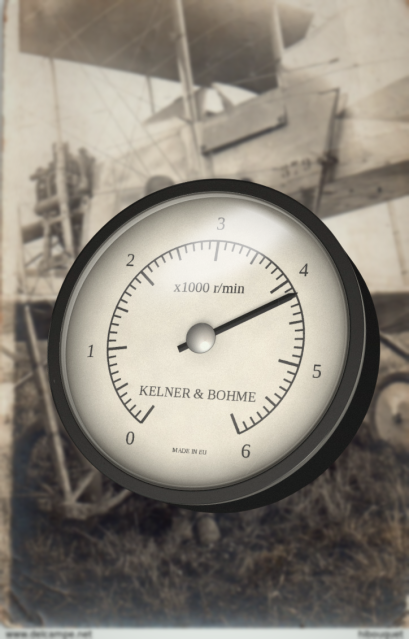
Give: 4200 rpm
